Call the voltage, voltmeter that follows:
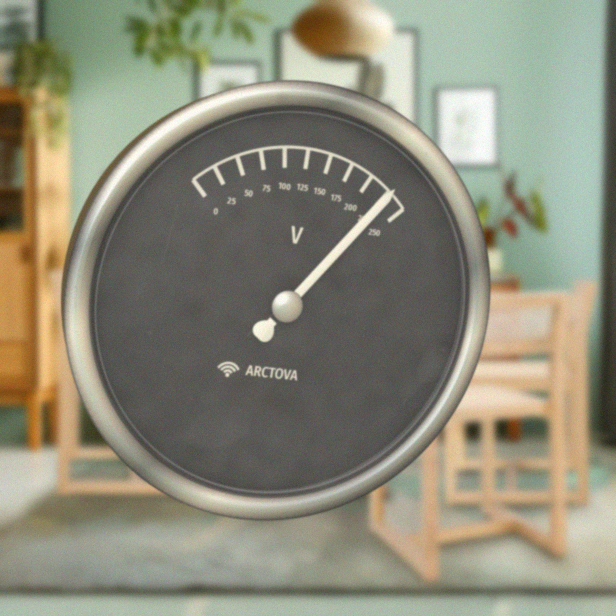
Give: 225 V
